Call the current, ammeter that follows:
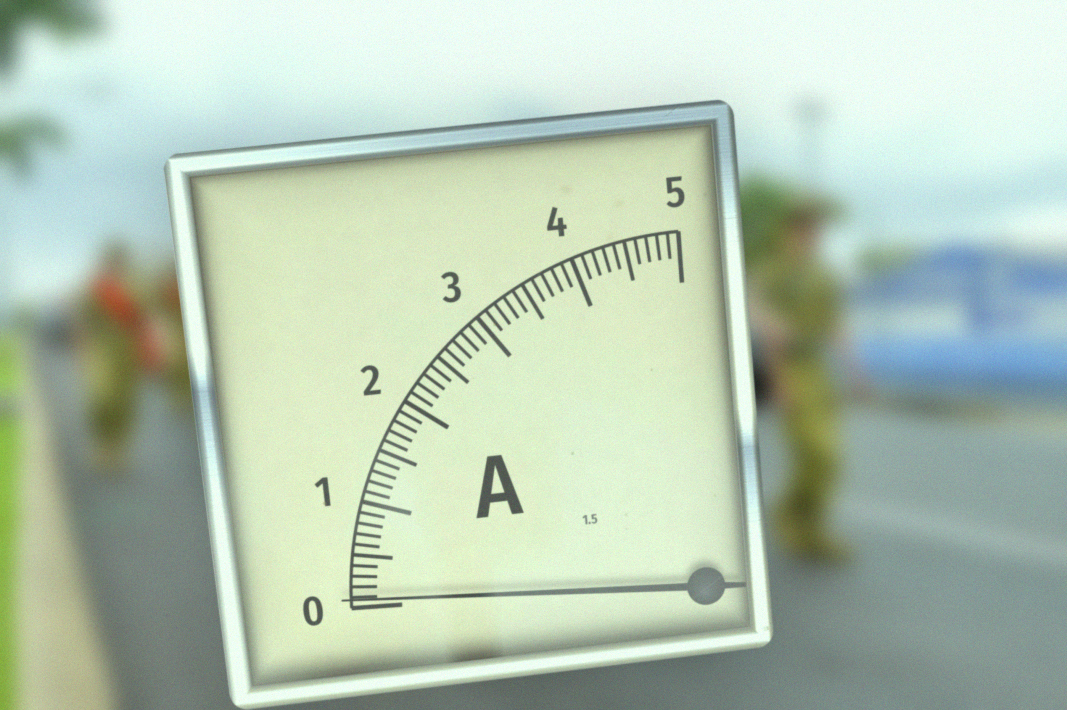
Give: 0.1 A
